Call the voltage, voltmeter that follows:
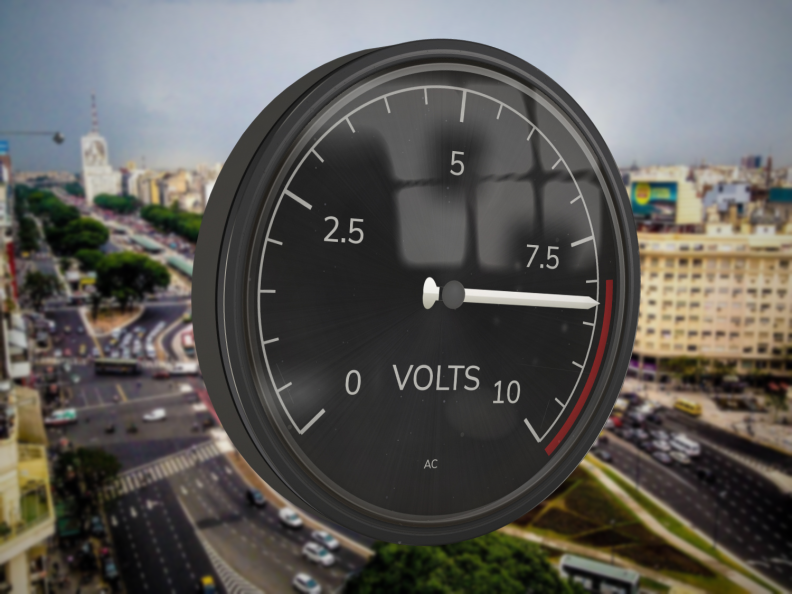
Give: 8.25 V
